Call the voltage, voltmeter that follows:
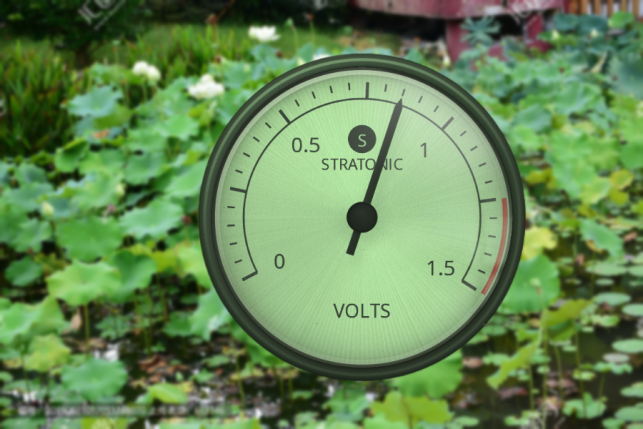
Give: 0.85 V
